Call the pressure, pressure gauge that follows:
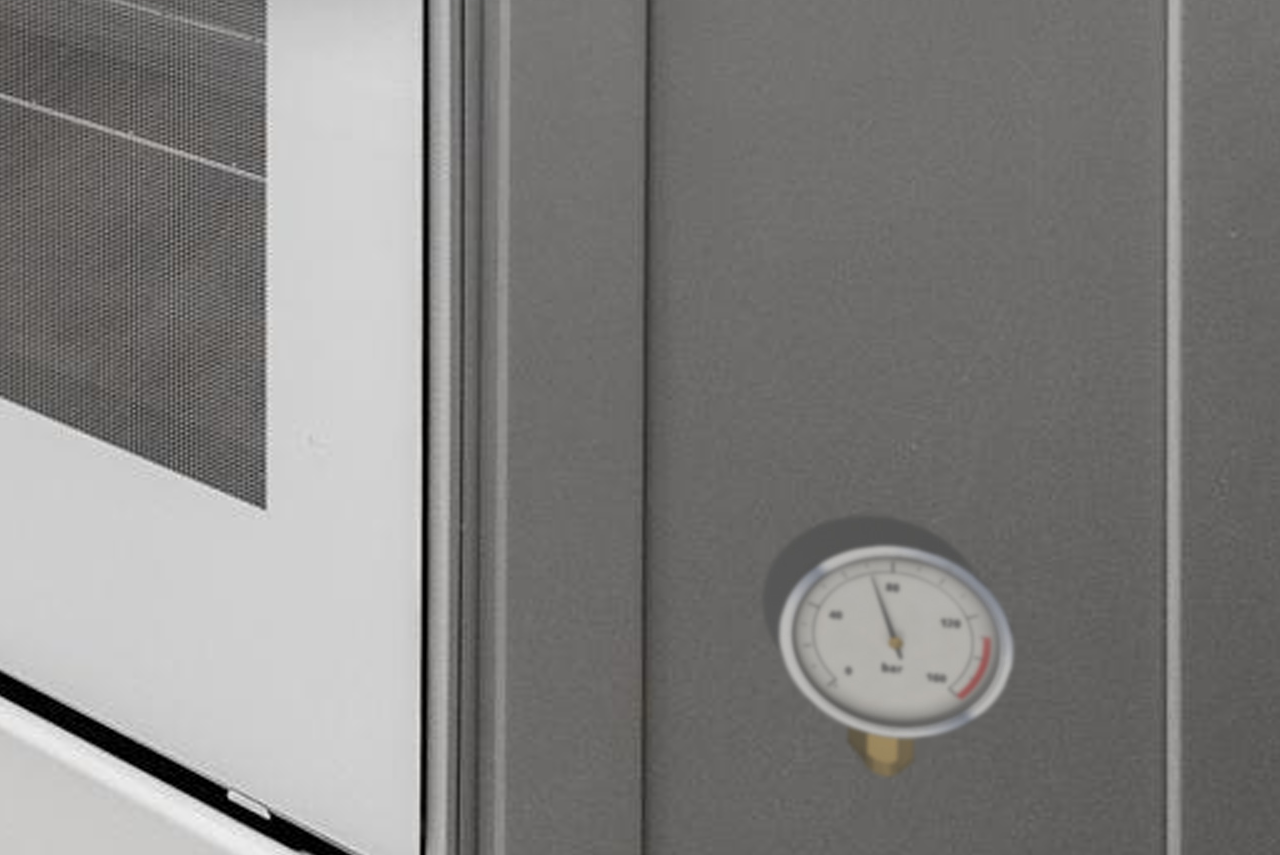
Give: 70 bar
